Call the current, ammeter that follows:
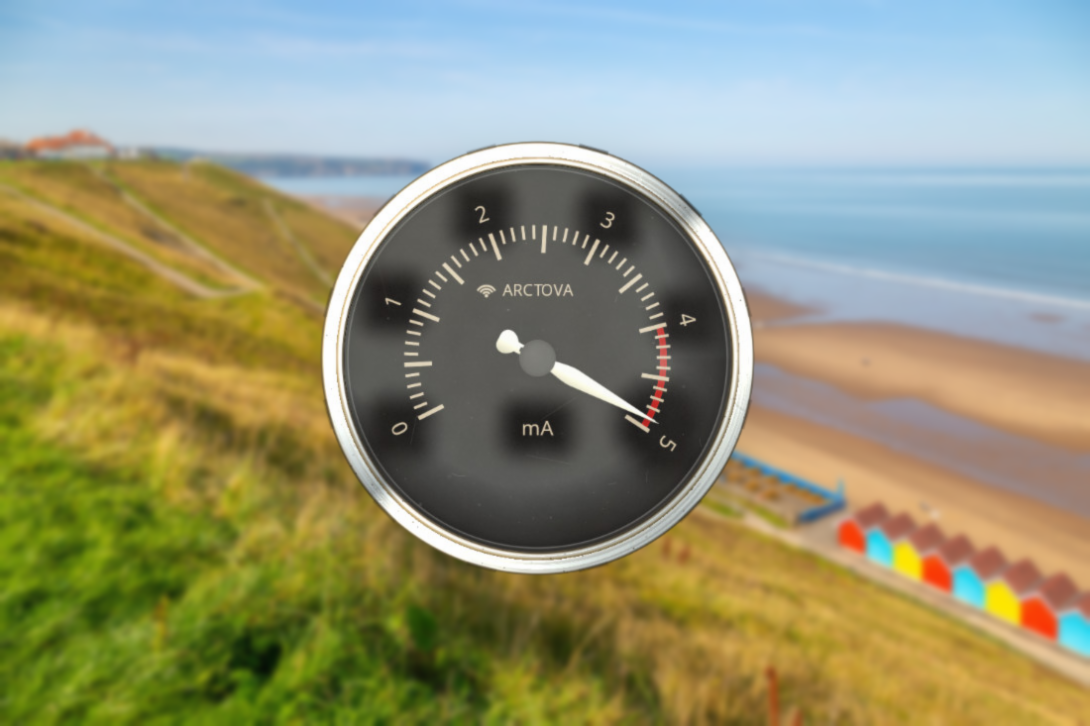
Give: 4.9 mA
